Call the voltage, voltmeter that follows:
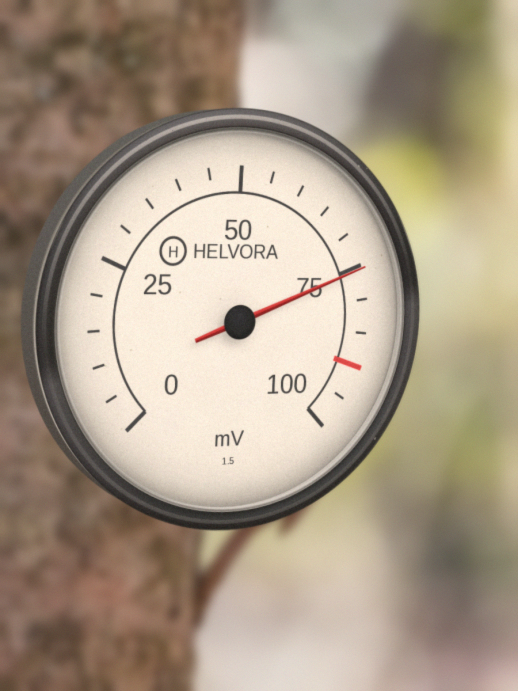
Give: 75 mV
